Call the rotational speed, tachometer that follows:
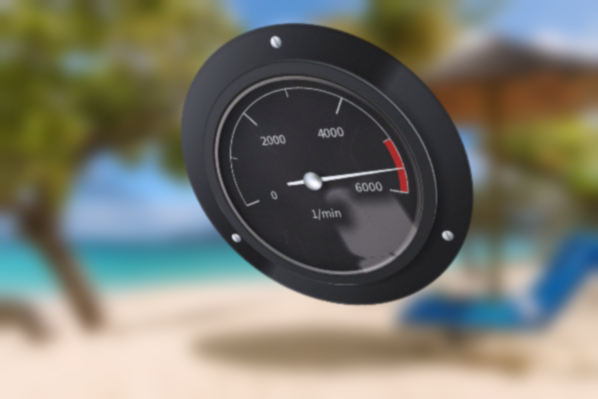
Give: 5500 rpm
